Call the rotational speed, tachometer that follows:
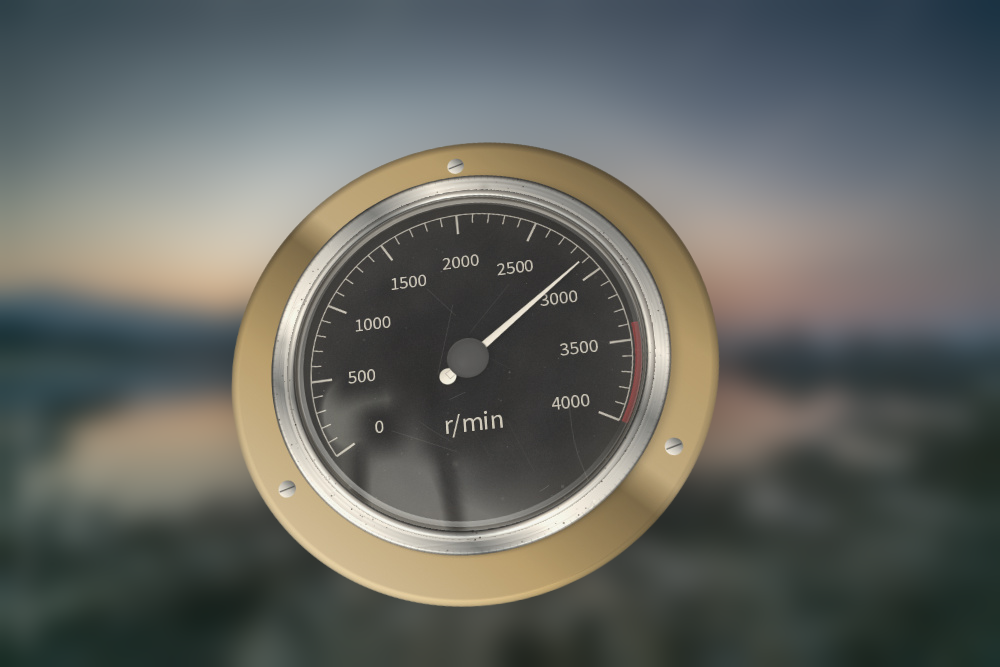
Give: 2900 rpm
